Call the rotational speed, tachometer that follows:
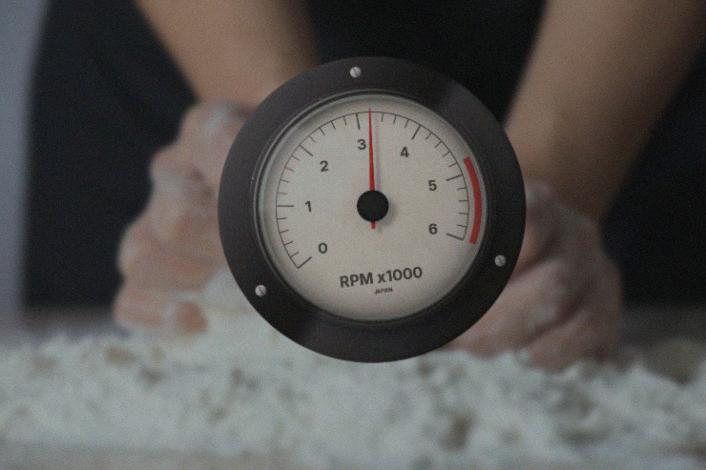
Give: 3200 rpm
